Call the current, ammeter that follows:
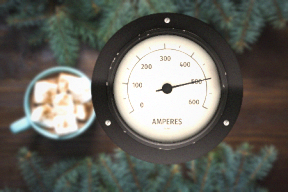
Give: 500 A
